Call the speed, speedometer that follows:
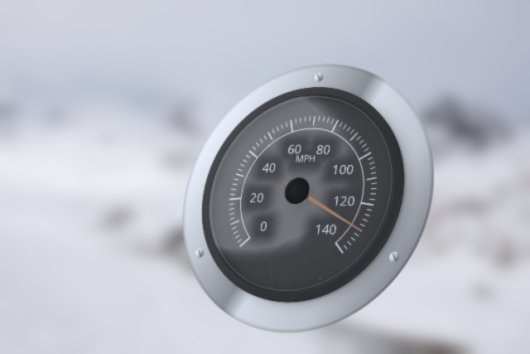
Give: 130 mph
